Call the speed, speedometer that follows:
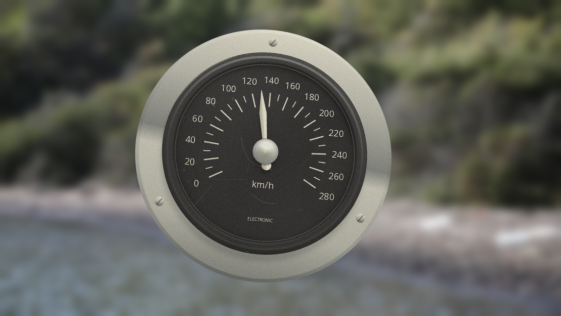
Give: 130 km/h
